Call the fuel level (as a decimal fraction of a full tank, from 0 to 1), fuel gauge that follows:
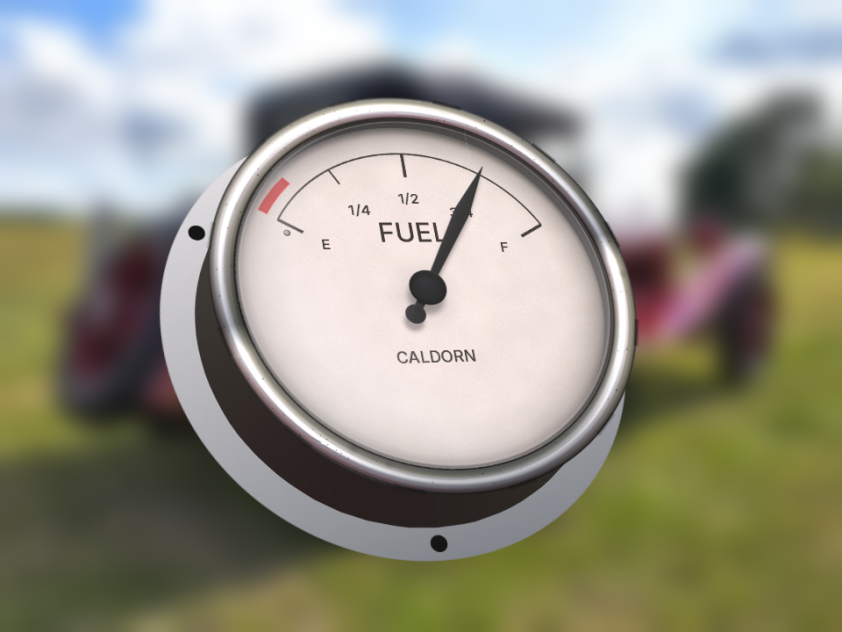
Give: 0.75
